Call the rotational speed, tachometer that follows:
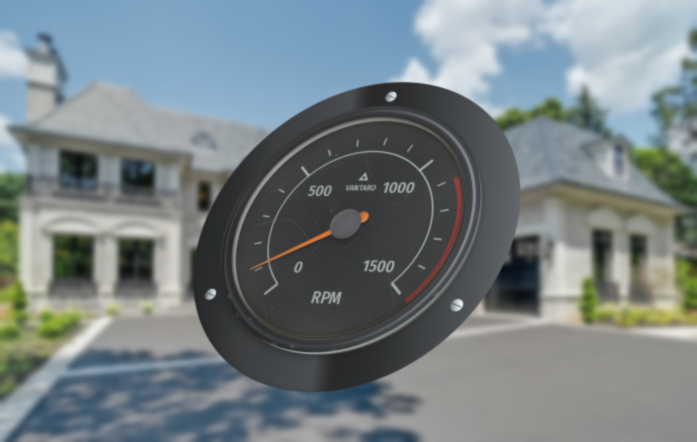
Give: 100 rpm
